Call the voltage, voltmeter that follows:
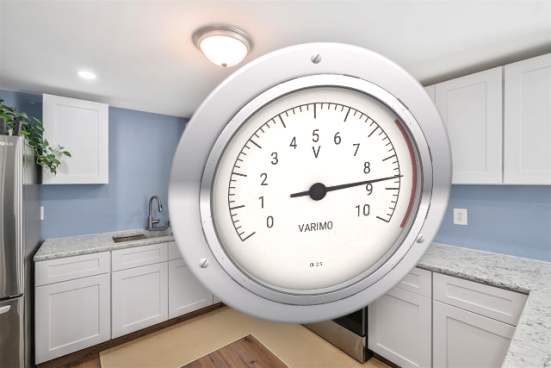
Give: 8.6 V
